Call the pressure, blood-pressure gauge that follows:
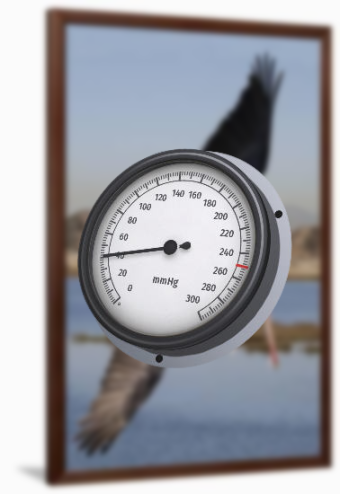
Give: 40 mmHg
